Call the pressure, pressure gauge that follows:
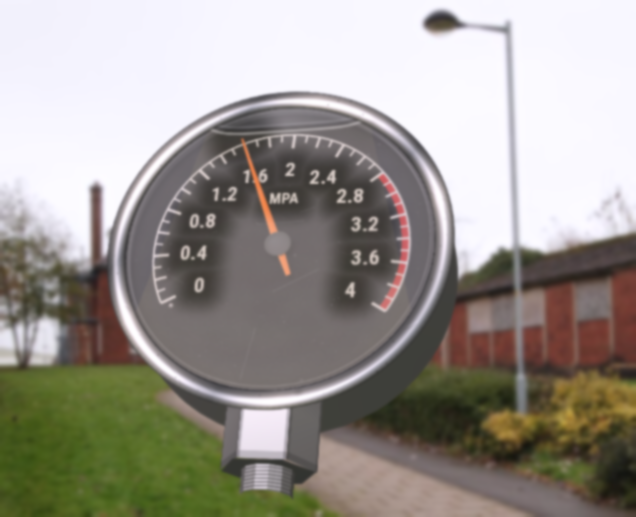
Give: 1.6 MPa
